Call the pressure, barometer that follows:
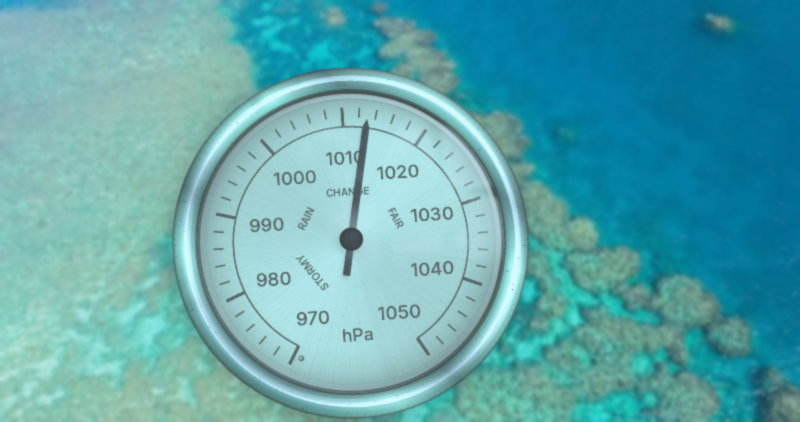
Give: 1013 hPa
